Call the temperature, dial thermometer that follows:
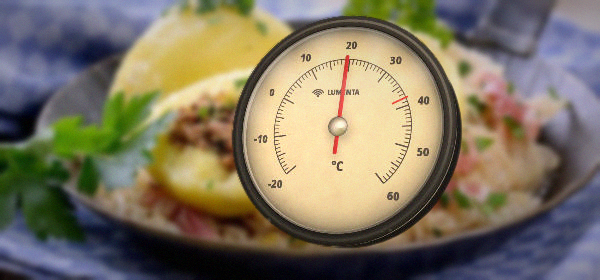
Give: 20 °C
